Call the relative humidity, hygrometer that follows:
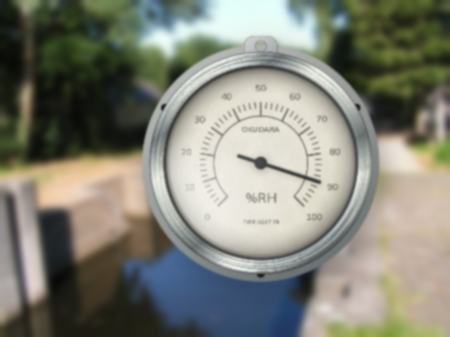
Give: 90 %
